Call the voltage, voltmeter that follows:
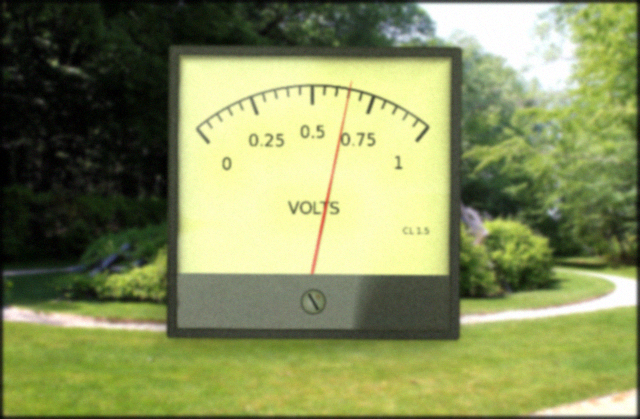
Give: 0.65 V
